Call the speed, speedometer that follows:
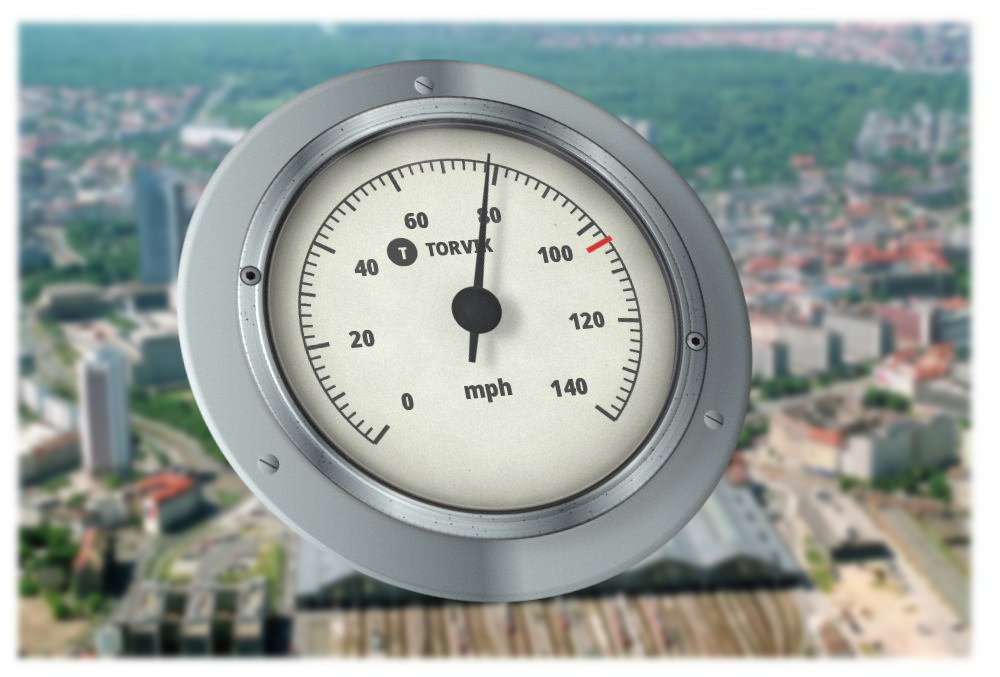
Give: 78 mph
